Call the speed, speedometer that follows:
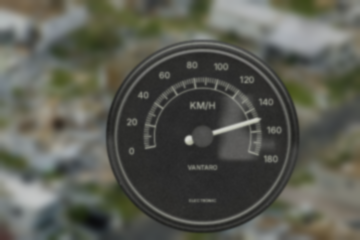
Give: 150 km/h
